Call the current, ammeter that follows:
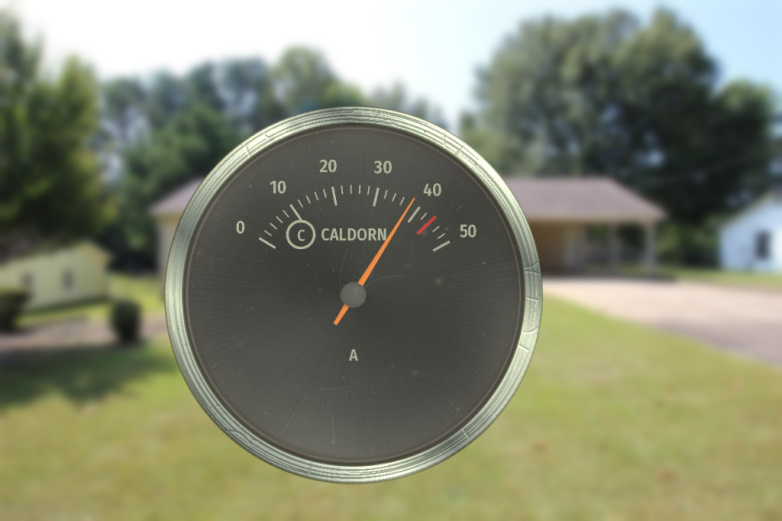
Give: 38 A
